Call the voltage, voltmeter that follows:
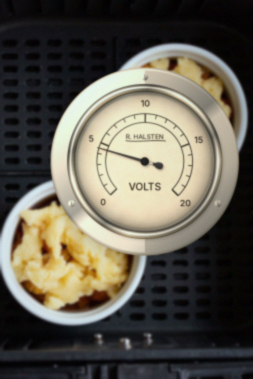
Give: 4.5 V
